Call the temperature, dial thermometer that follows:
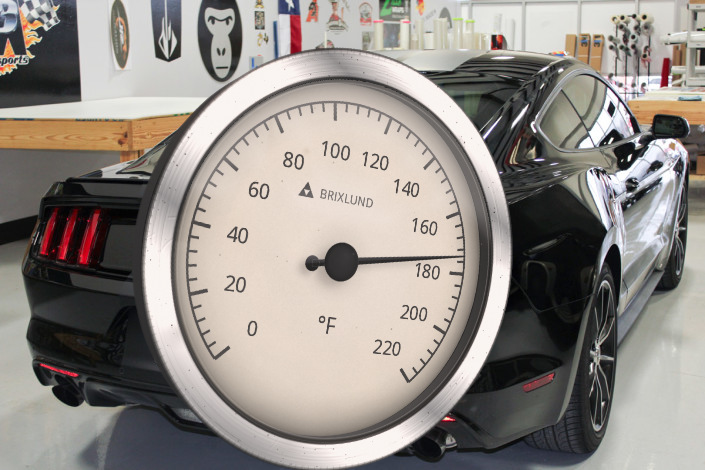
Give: 174 °F
